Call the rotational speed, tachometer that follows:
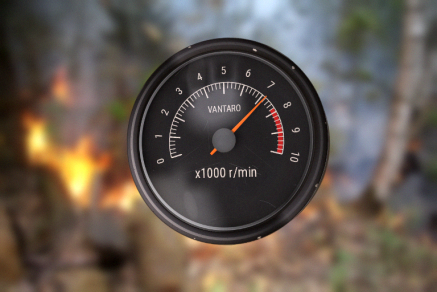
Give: 7200 rpm
